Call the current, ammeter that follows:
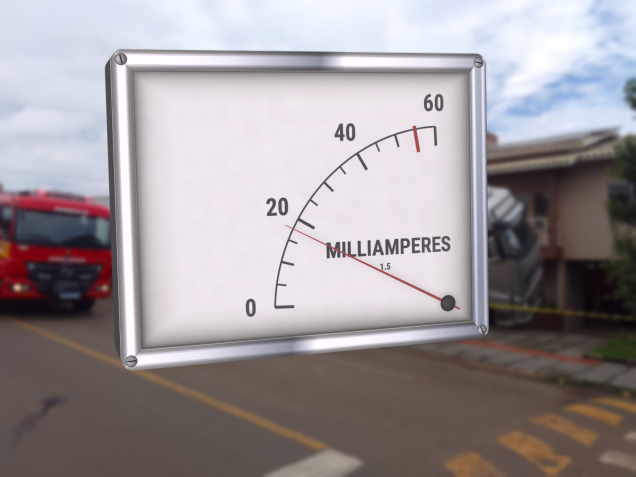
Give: 17.5 mA
